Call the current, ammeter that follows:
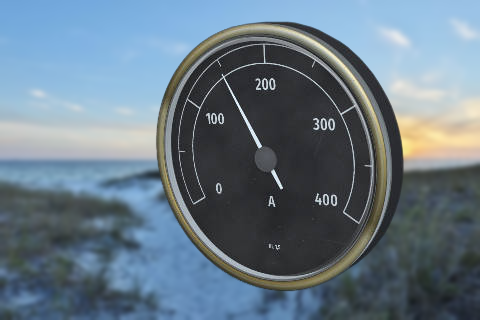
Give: 150 A
